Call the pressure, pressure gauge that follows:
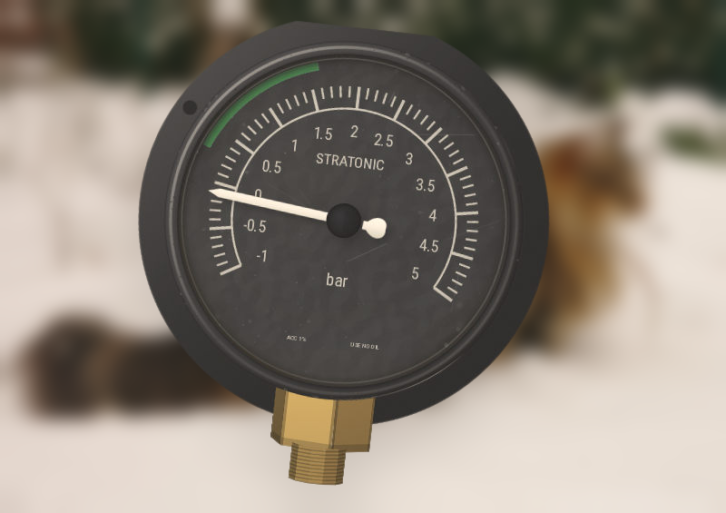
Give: -0.1 bar
